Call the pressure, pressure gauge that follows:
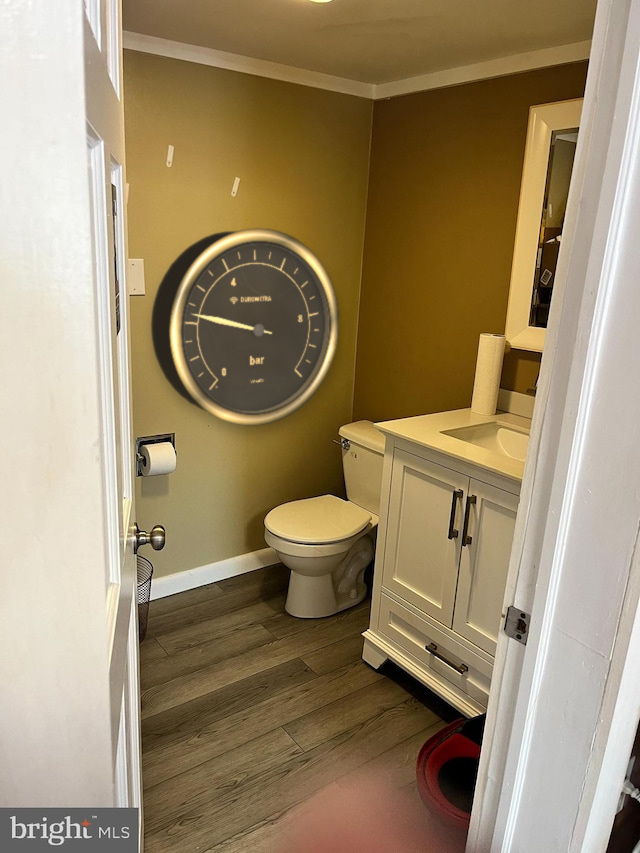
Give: 2.25 bar
